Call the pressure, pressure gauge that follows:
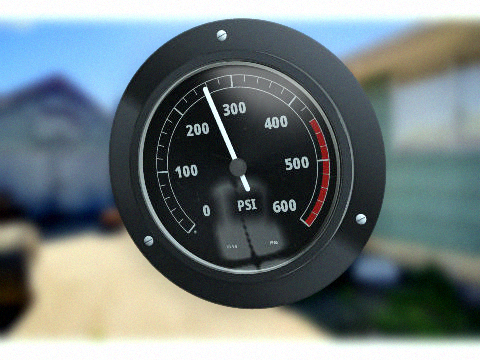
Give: 260 psi
